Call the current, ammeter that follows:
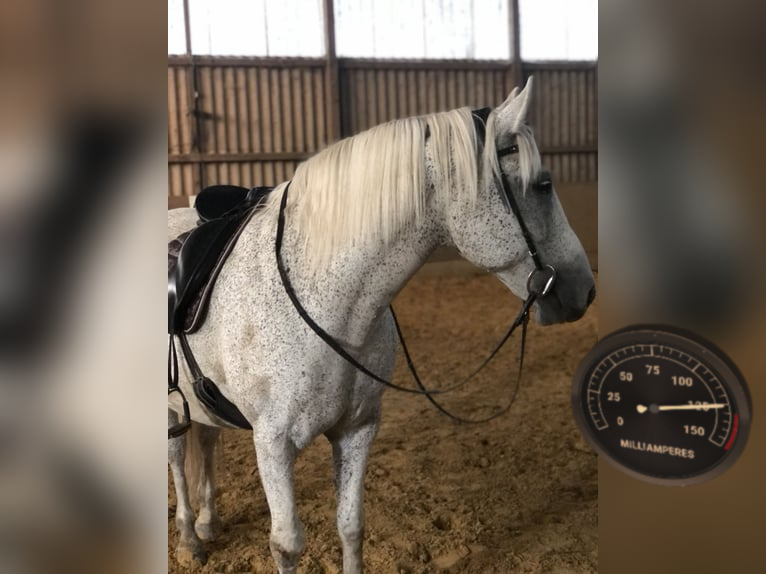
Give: 125 mA
